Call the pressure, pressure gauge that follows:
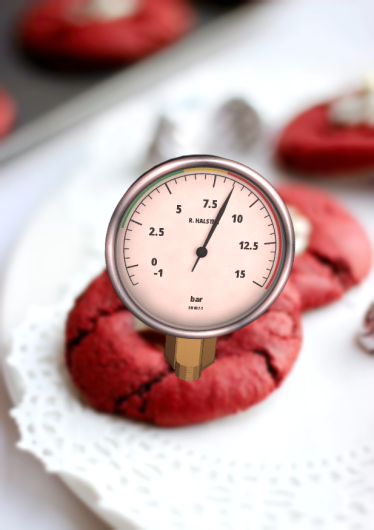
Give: 8.5 bar
